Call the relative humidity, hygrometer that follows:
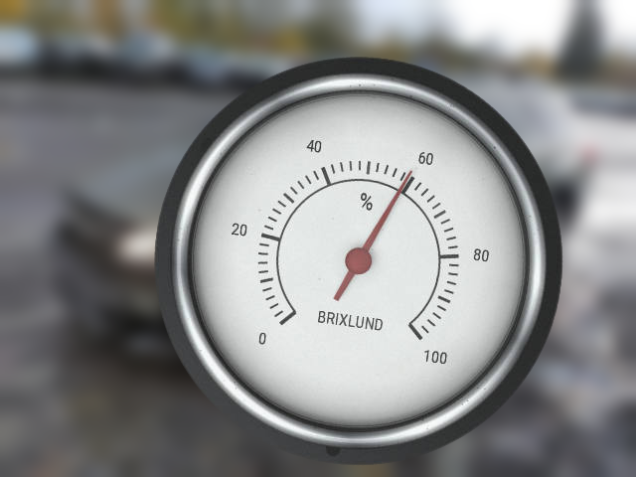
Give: 59 %
